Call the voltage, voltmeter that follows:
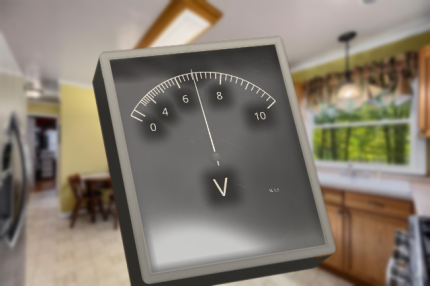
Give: 6.8 V
